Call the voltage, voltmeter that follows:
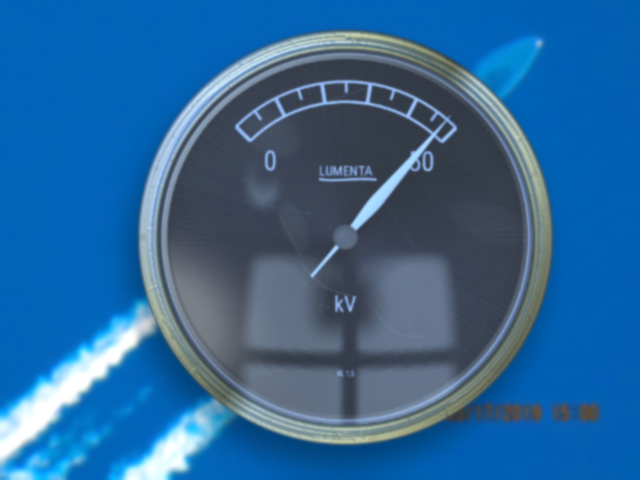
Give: 47.5 kV
